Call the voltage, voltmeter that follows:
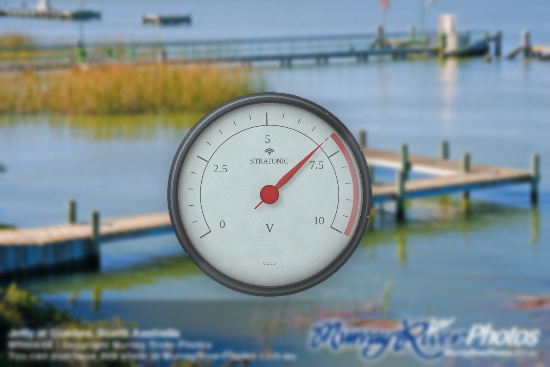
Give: 7 V
